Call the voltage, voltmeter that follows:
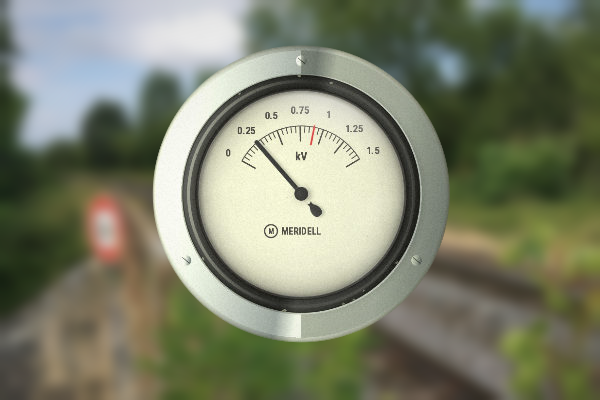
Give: 0.25 kV
